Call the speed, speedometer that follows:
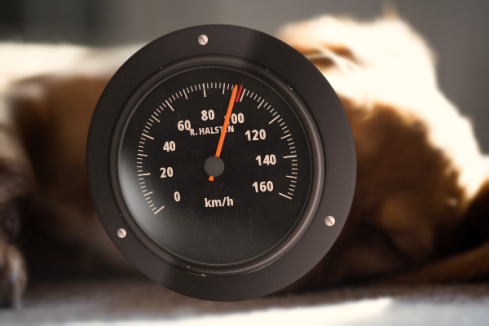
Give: 96 km/h
